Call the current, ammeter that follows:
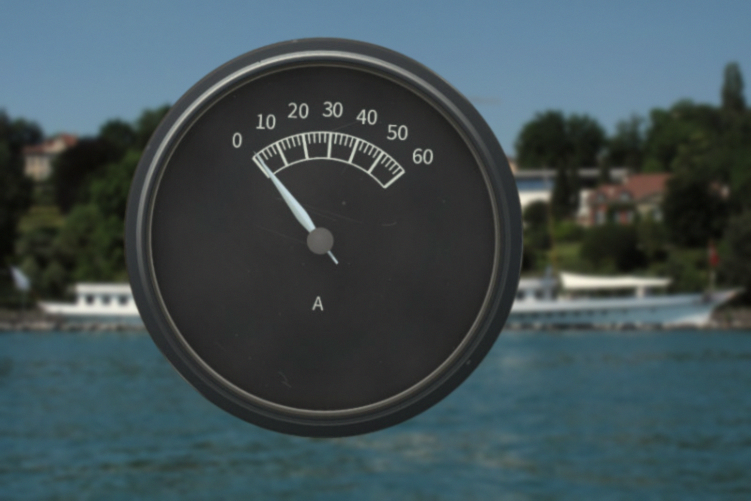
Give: 2 A
